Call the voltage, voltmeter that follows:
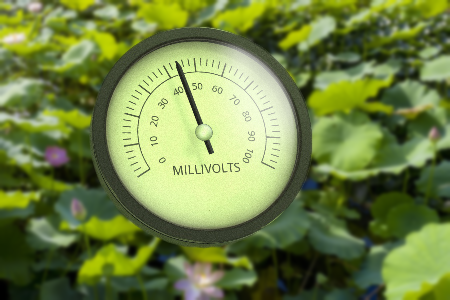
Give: 44 mV
